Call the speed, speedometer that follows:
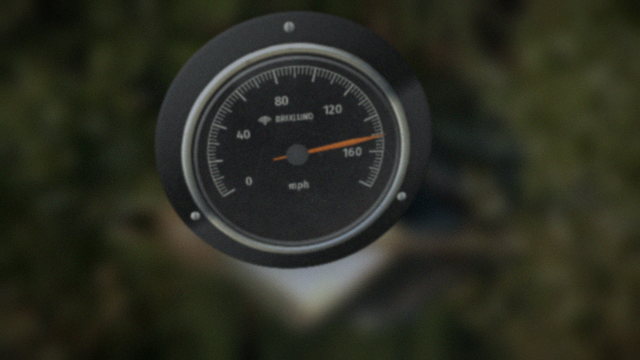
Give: 150 mph
